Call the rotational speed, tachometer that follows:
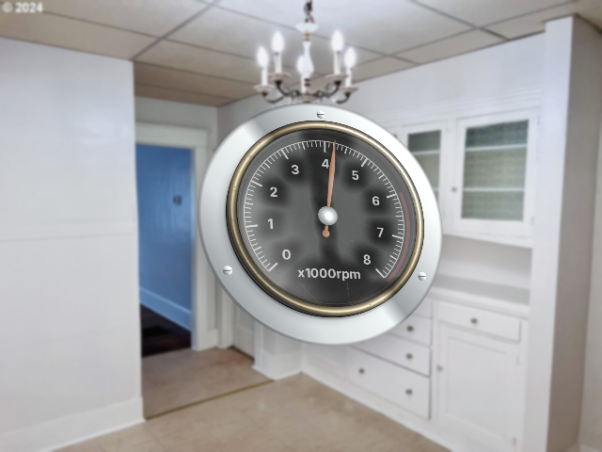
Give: 4200 rpm
